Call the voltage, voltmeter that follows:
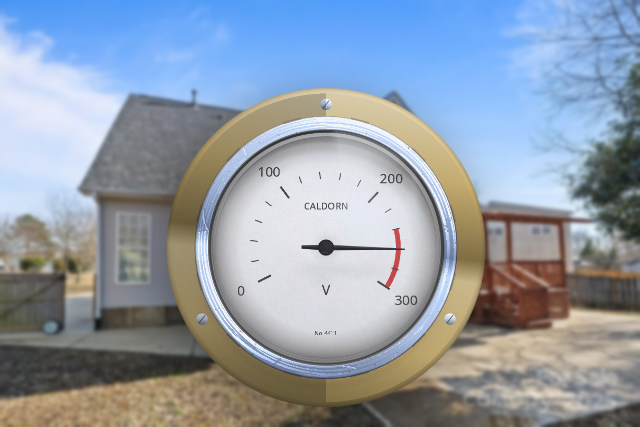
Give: 260 V
